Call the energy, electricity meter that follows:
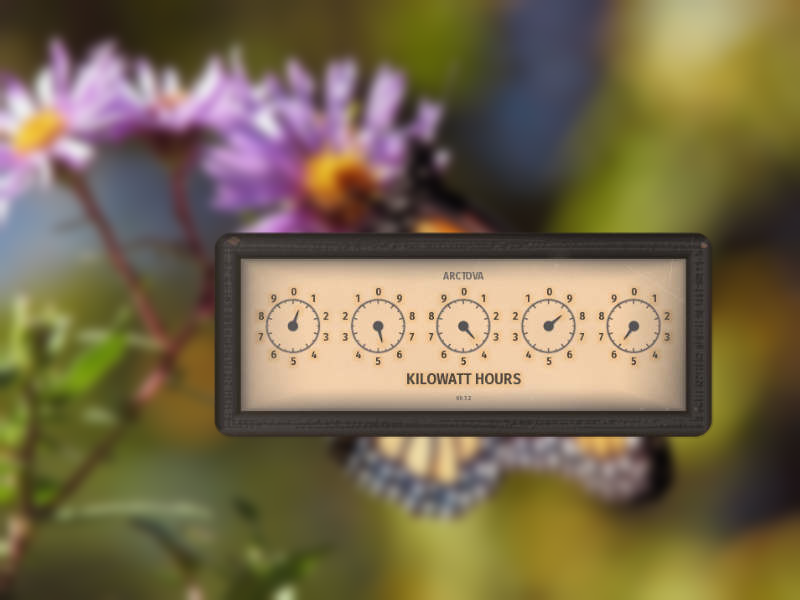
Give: 5386 kWh
